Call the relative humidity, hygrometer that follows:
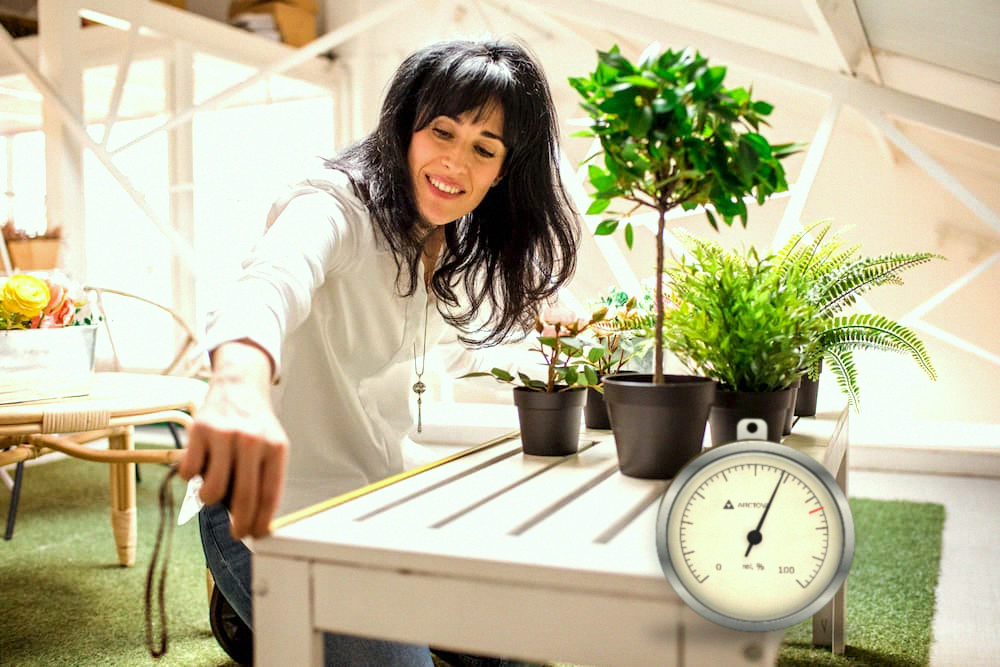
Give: 58 %
